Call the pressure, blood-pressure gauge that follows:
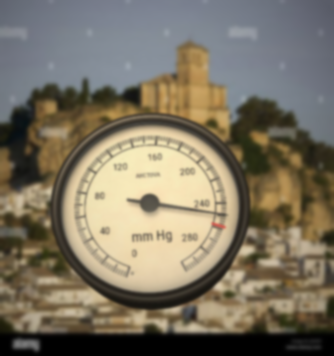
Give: 250 mmHg
